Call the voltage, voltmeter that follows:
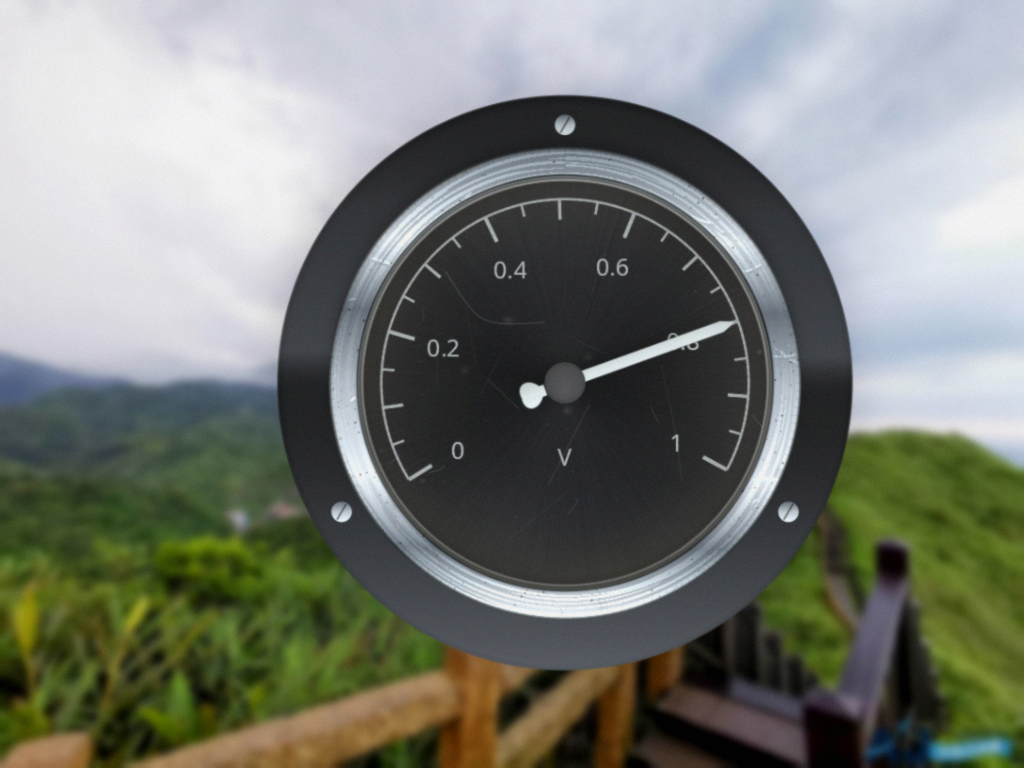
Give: 0.8 V
